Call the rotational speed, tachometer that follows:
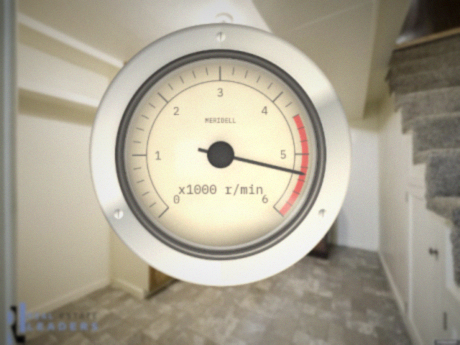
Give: 5300 rpm
